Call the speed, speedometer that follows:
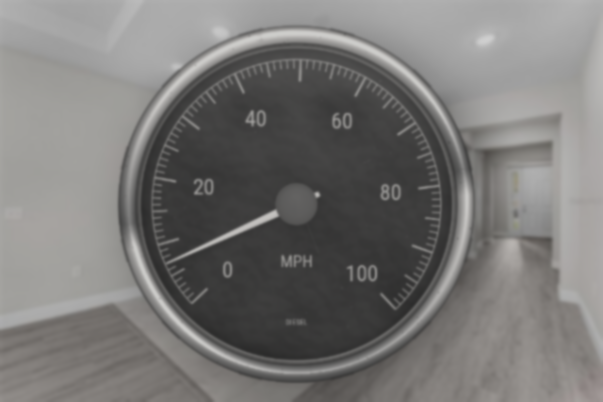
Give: 7 mph
